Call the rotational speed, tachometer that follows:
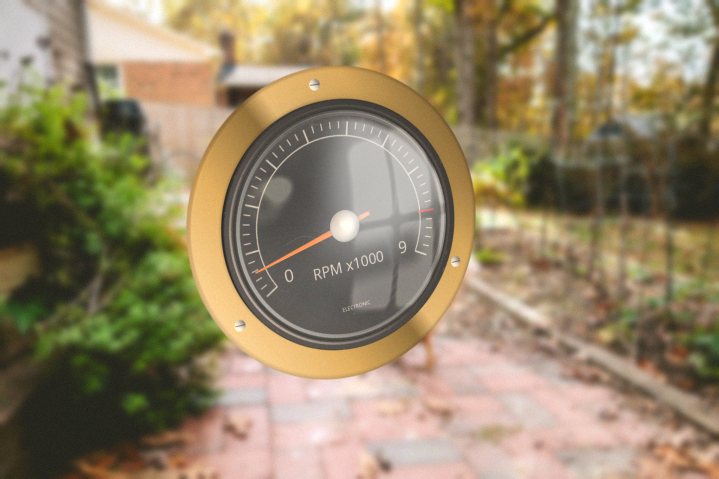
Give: 600 rpm
